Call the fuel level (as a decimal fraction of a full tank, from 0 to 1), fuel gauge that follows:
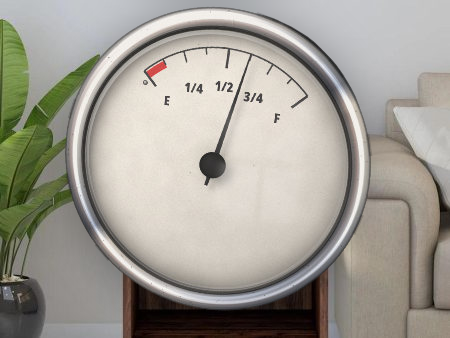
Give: 0.625
